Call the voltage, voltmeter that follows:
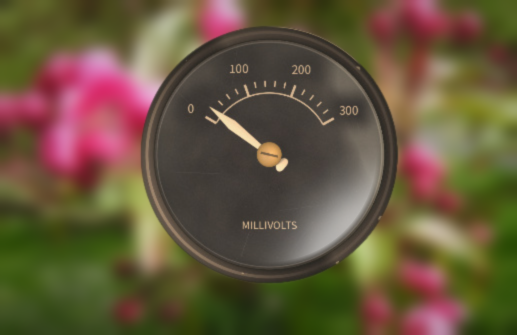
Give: 20 mV
